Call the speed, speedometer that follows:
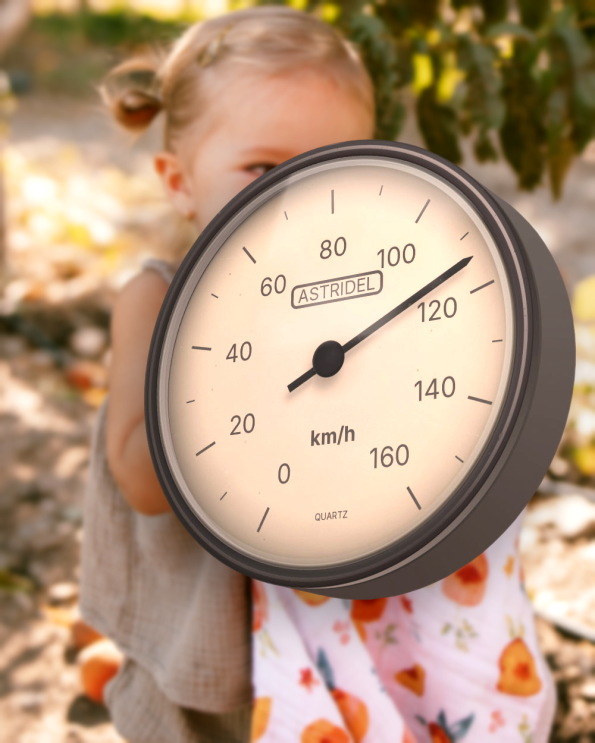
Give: 115 km/h
